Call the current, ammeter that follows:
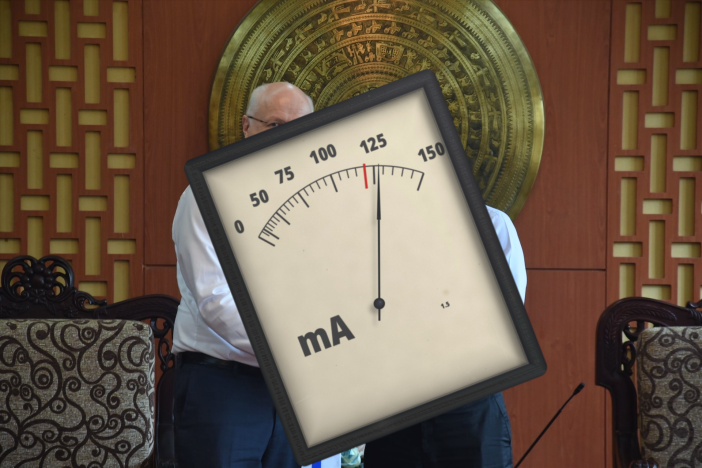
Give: 127.5 mA
